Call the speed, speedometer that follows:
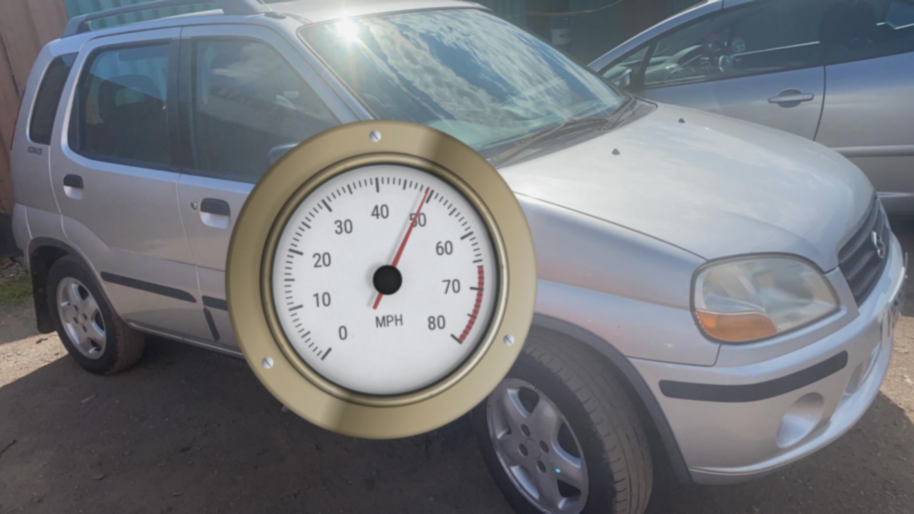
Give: 49 mph
